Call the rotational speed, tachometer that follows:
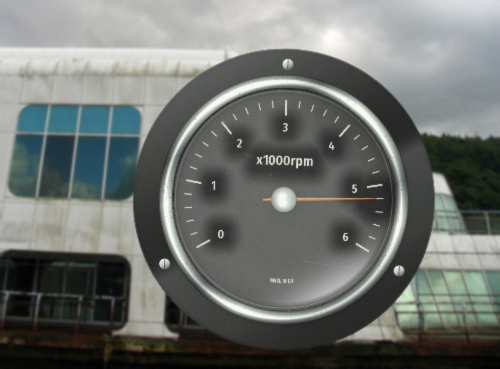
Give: 5200 rpm
